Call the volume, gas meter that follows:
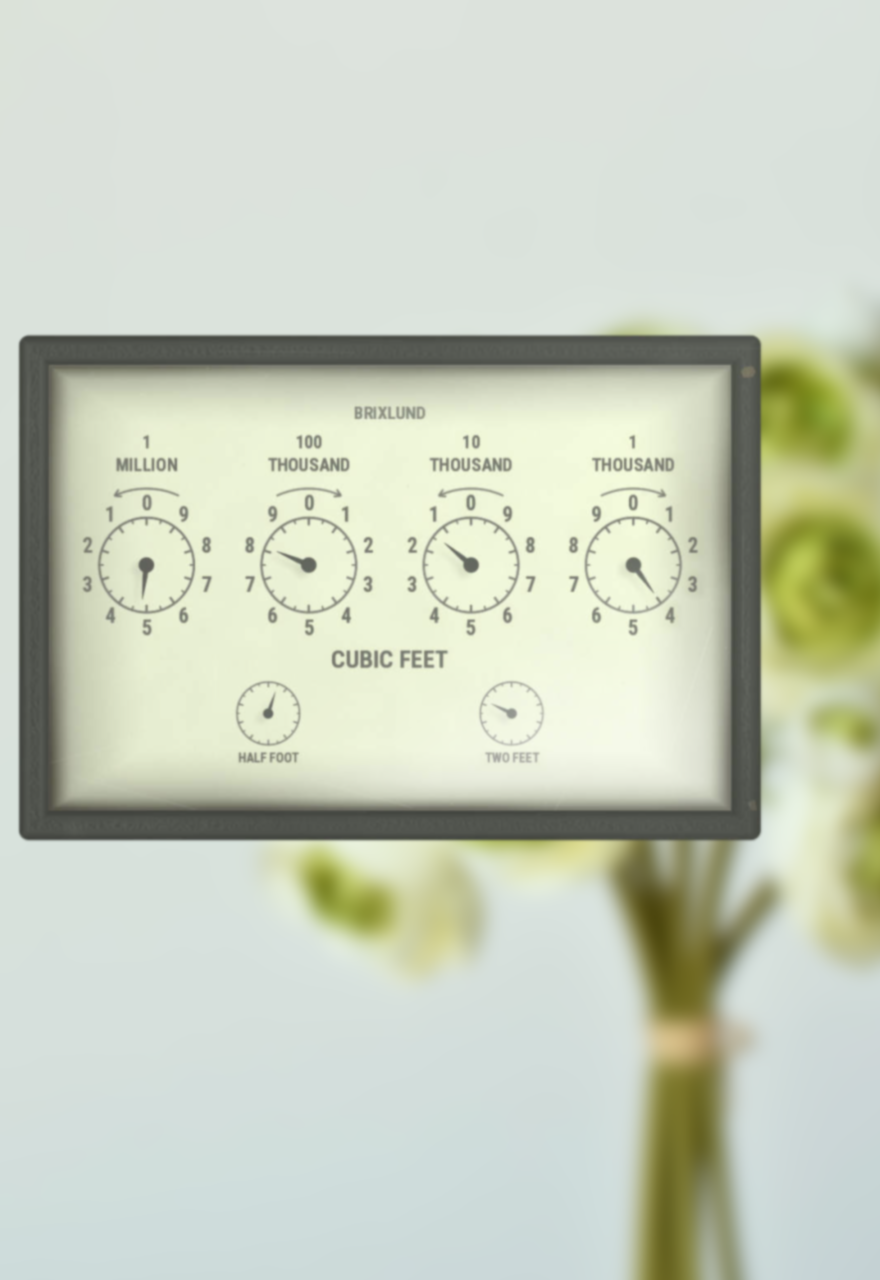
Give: 481400 ft³
